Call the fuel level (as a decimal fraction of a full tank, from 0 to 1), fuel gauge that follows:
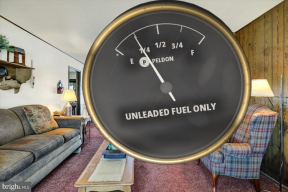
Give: 0.25
